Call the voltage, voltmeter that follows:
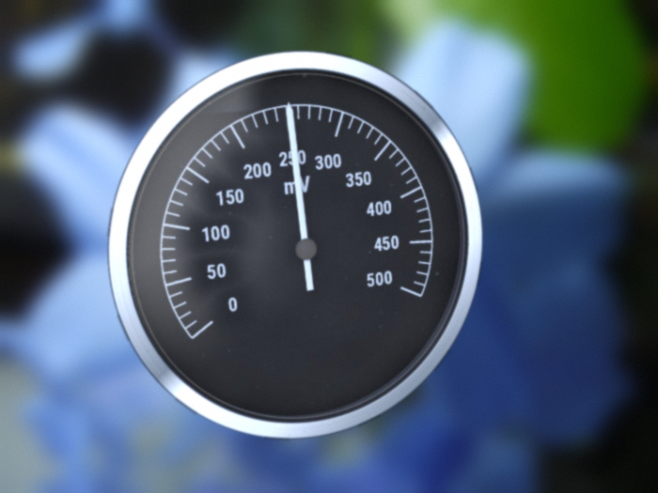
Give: 250 mV
